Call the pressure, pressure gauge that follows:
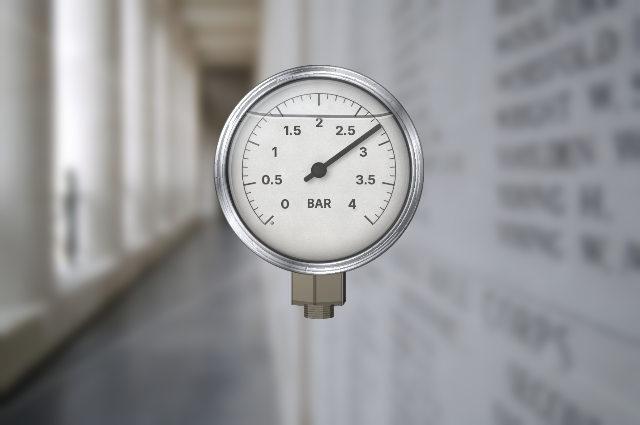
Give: 2.8 bar
